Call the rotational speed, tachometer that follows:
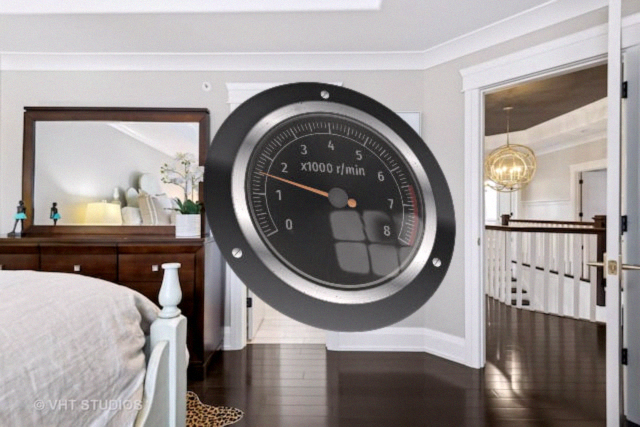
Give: 1500 rpm
